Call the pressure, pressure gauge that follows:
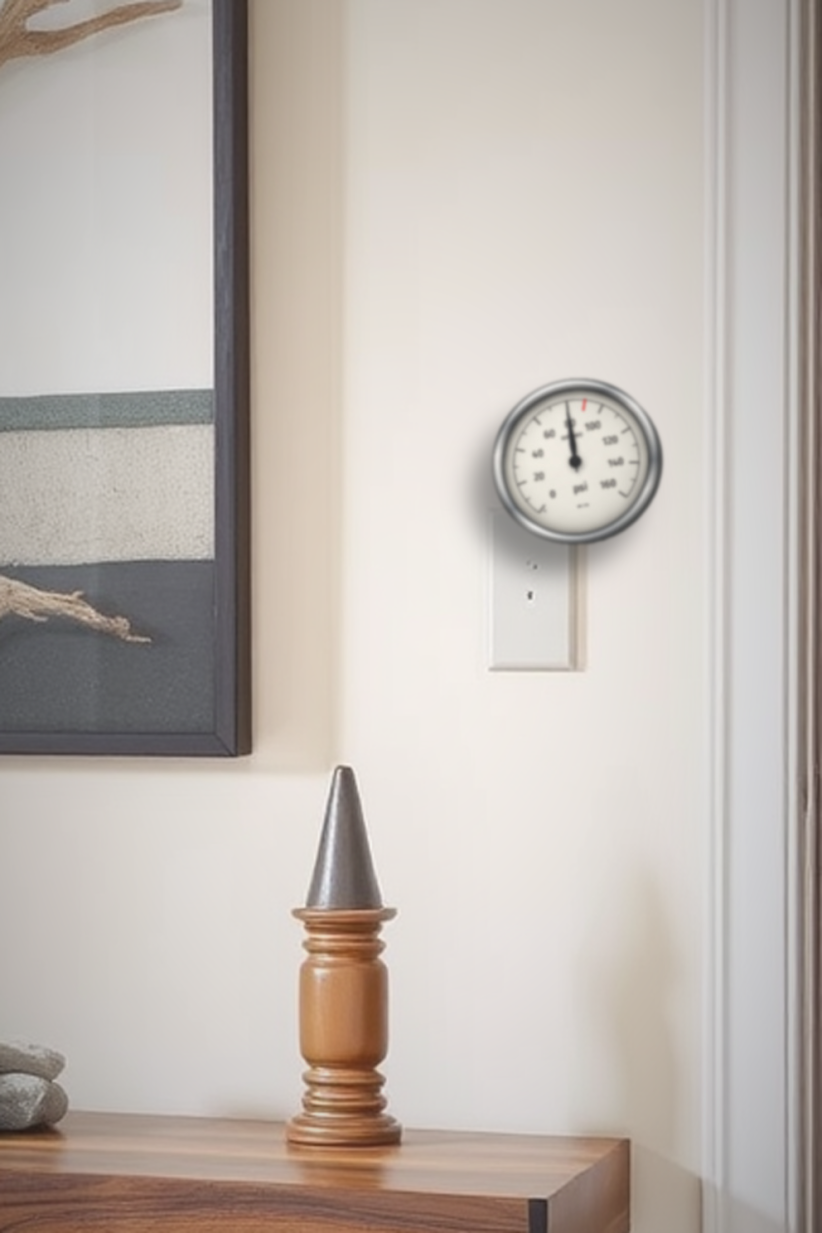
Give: 80 psi
